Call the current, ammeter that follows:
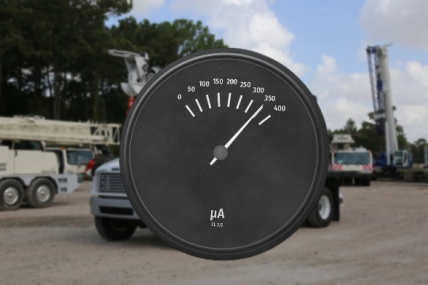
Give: 350 µA
